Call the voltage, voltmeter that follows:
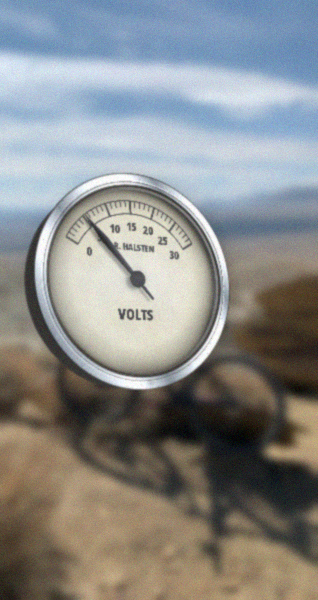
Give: 5 V
